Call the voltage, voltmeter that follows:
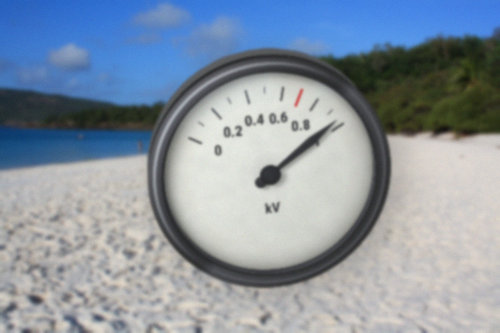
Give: 0.95 kV
